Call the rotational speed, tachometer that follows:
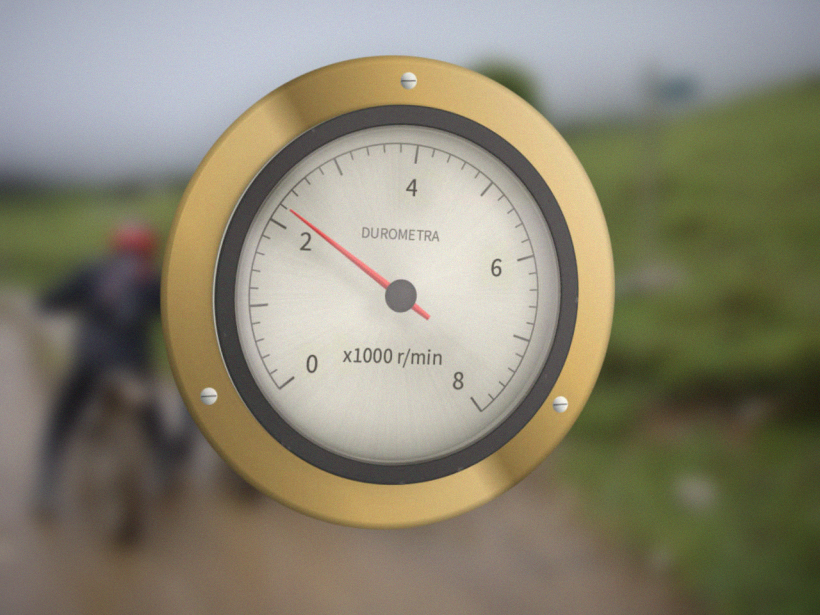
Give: 2200 rpm
